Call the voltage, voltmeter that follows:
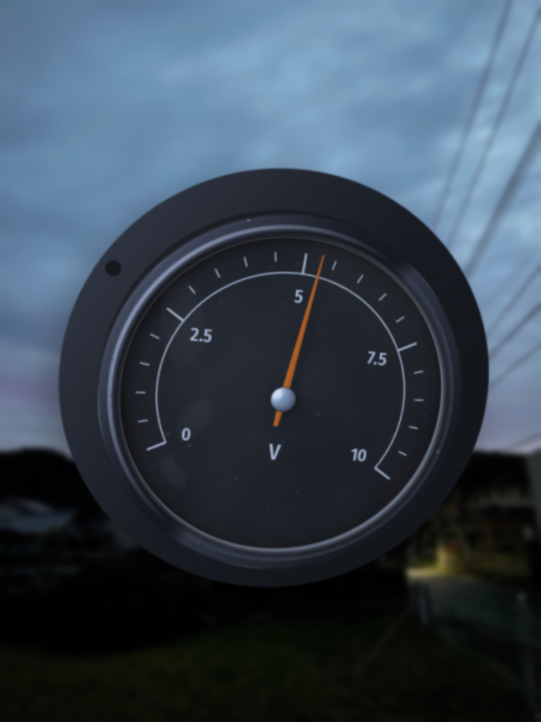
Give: 5.25 V
